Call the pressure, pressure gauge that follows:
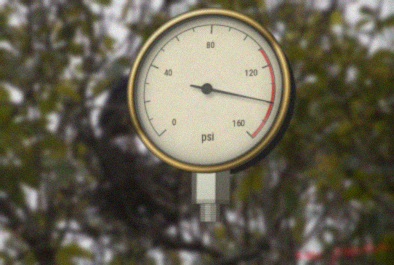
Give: 140 psi
